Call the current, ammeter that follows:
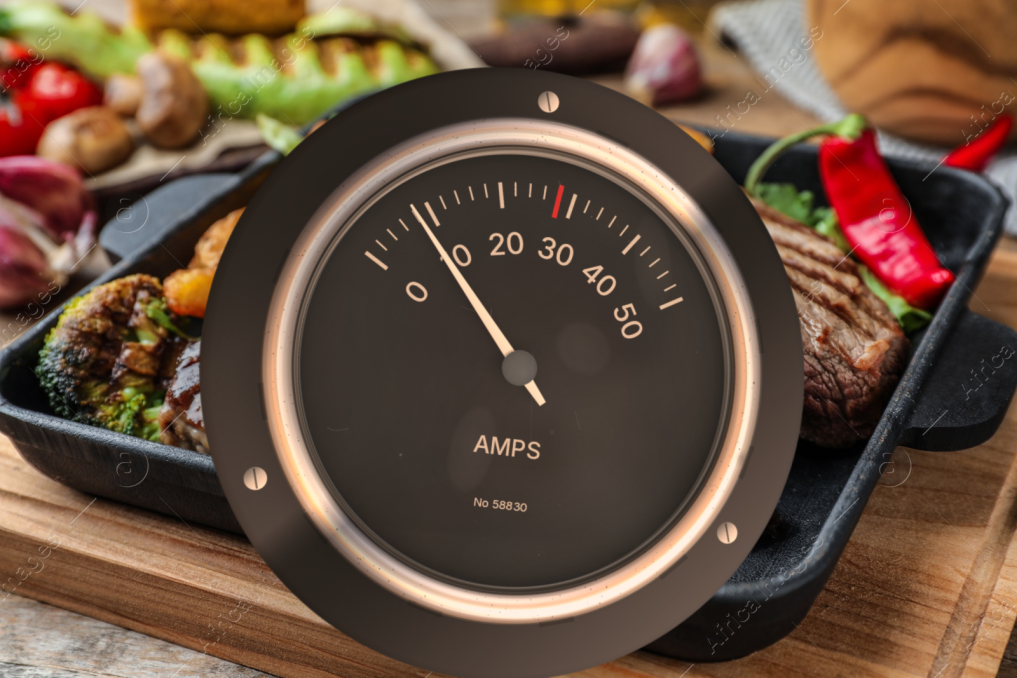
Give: 8 A
